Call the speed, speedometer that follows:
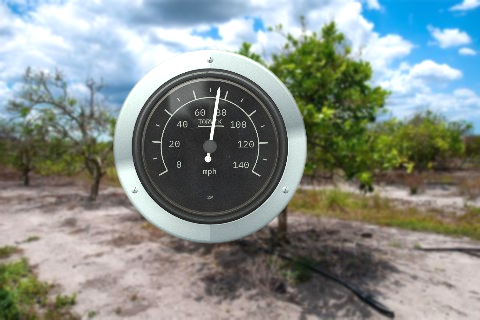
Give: 75 mph
